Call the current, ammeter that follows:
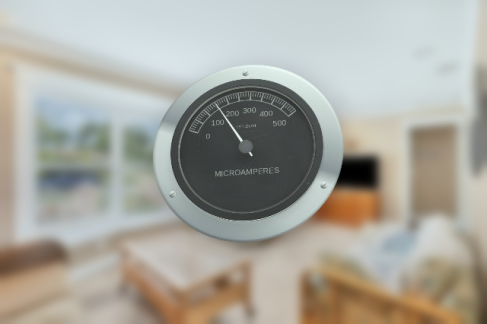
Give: 150 µA
